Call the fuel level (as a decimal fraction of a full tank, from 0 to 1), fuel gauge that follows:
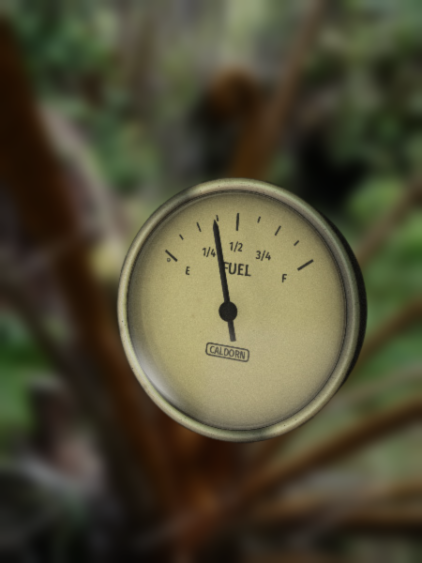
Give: 0.375
